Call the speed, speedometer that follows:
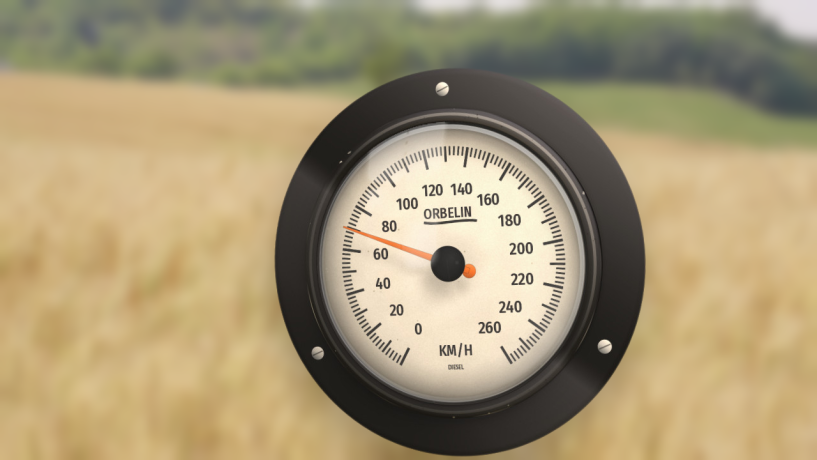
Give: 70 km/h
